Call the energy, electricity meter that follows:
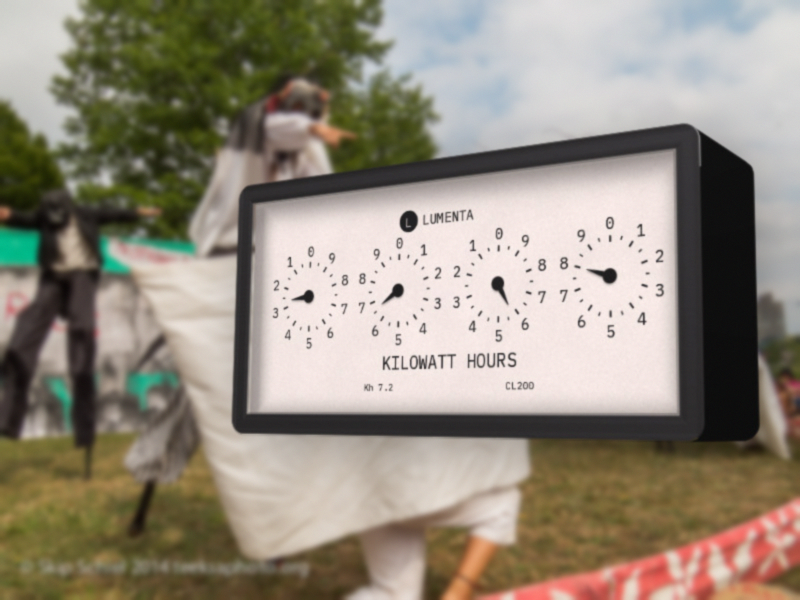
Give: 2658 kWh
